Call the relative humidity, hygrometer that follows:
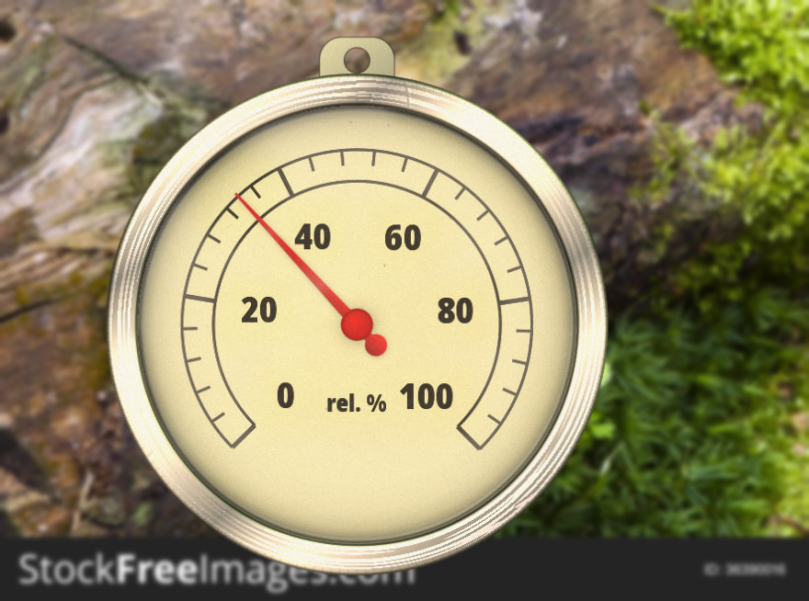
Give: 34 %
